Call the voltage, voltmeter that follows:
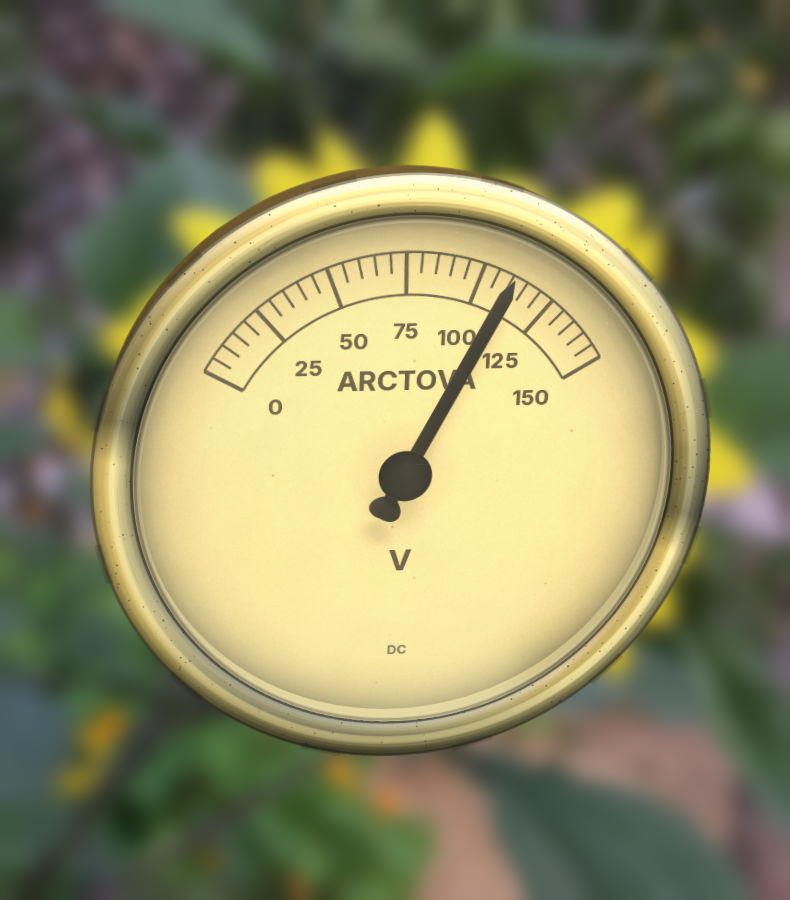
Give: 110 V
